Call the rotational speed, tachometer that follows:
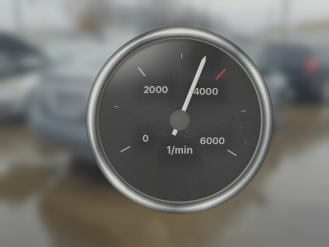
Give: 3500 rpm
